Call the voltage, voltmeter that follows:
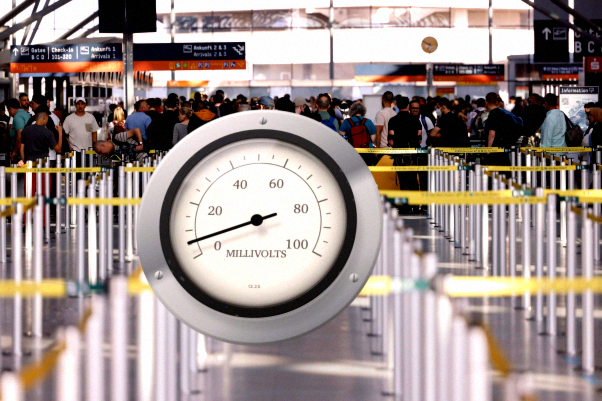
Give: 5 mV
